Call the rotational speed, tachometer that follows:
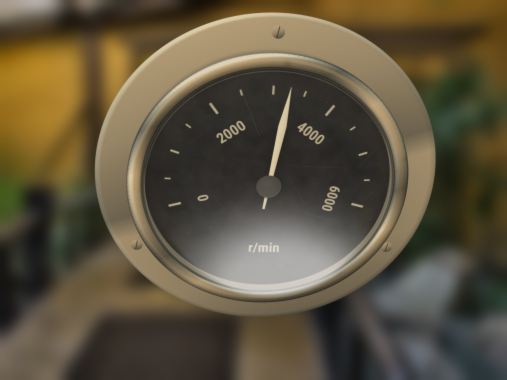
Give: 3250 rpm
